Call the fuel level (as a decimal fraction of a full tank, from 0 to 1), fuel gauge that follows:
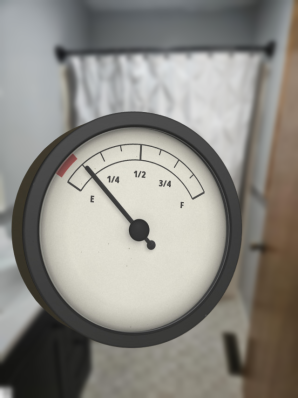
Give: 0.125
